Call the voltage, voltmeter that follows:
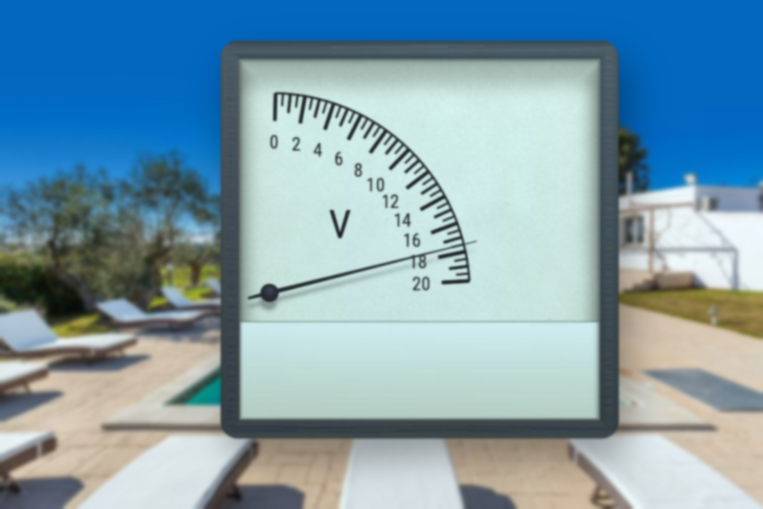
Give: 17.5 V
